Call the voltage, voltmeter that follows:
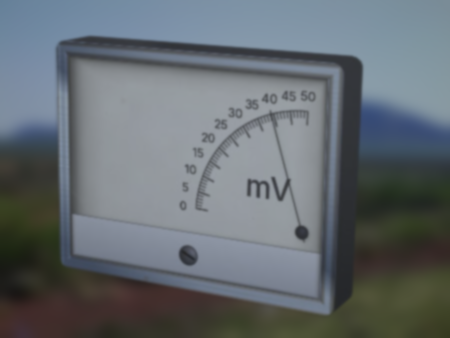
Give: 40 mV
